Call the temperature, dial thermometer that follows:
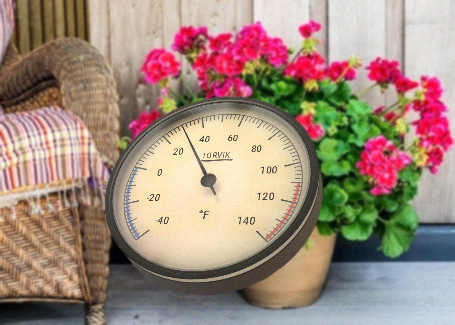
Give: 30 °F
